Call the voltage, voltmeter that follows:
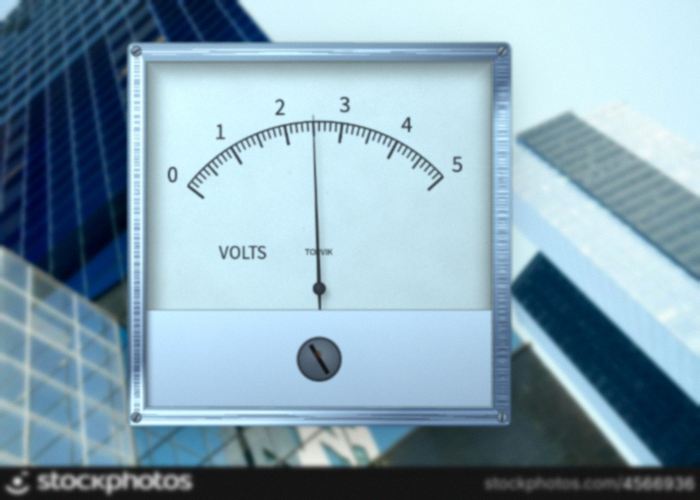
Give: 2.5 V
